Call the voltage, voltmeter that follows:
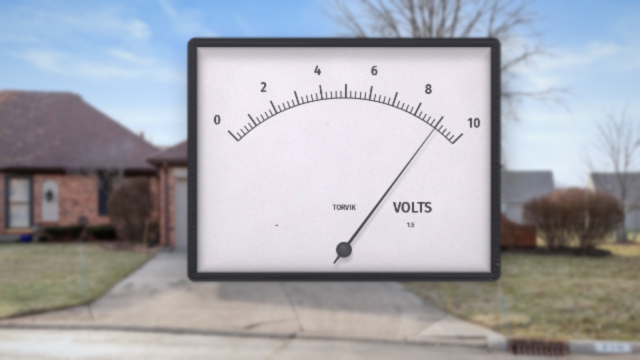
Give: 9 V
